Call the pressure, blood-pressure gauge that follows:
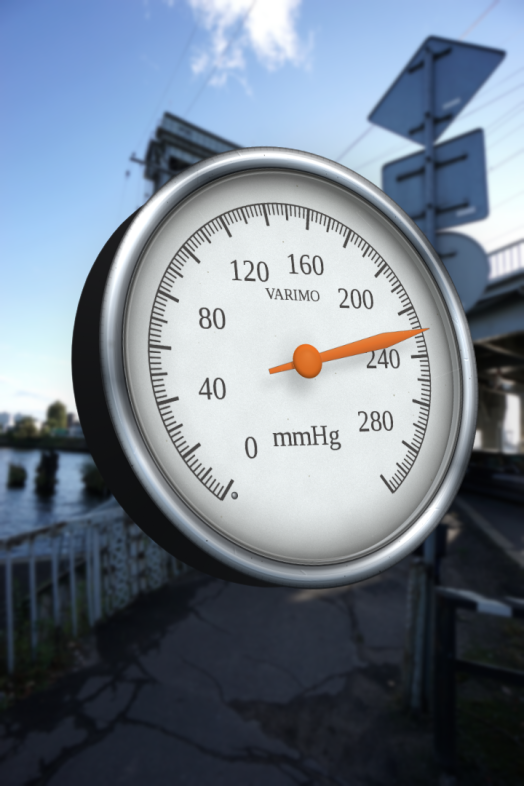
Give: 230 mmHg
